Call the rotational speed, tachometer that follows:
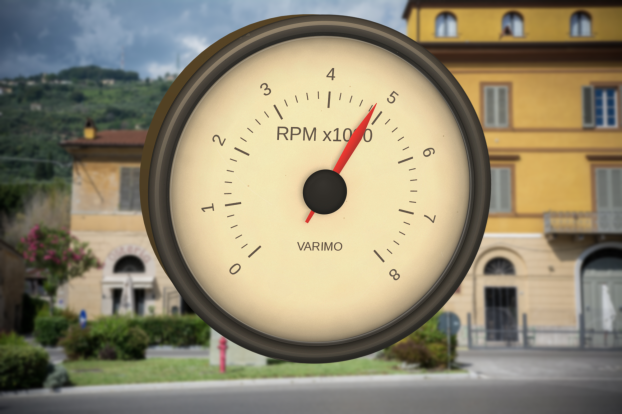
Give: 4800 rpm
